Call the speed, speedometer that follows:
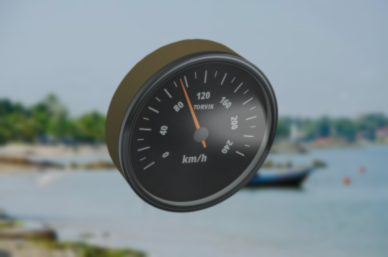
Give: 95 km/h
